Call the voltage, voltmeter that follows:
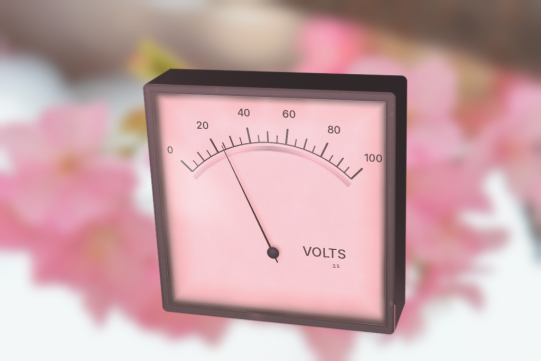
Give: 25 V
